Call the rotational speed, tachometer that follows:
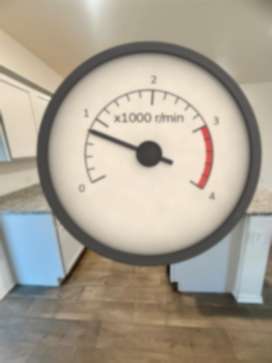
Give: 800 rpm
